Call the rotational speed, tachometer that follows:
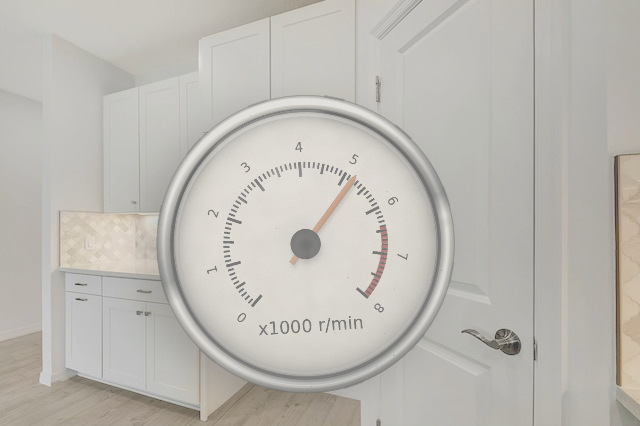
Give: 5200 rpm
